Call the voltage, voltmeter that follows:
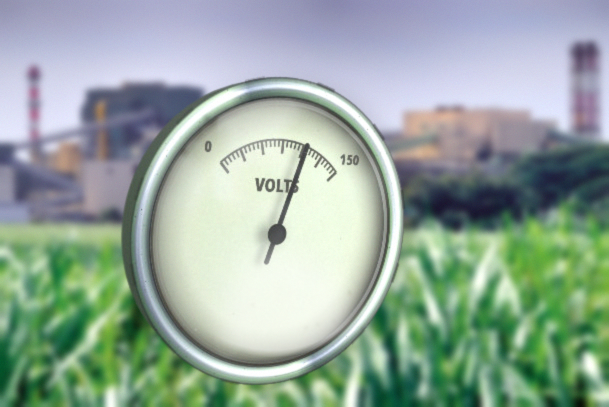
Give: 100 V
